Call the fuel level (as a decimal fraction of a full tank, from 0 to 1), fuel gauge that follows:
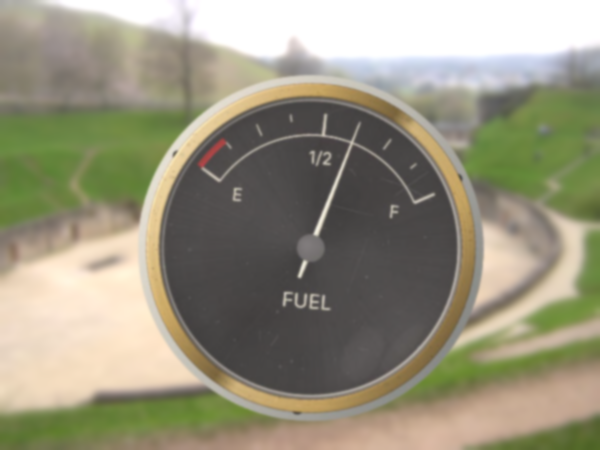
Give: 0.625
